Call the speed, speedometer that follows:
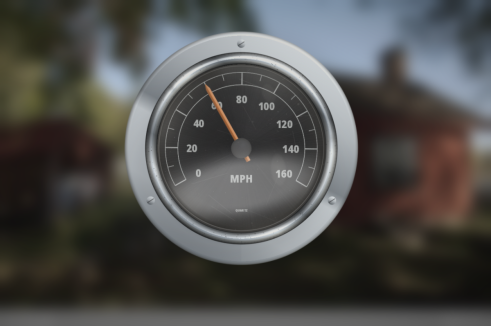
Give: 60 mph
